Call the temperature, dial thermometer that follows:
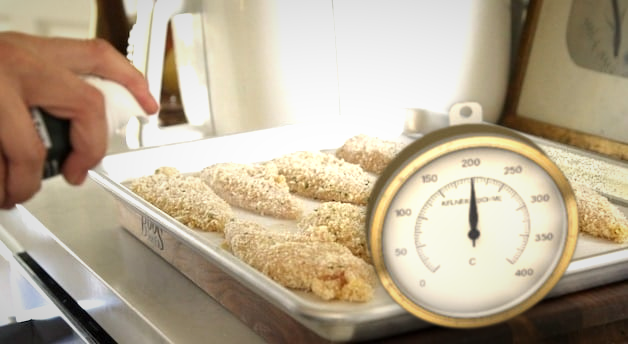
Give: 200 °C
